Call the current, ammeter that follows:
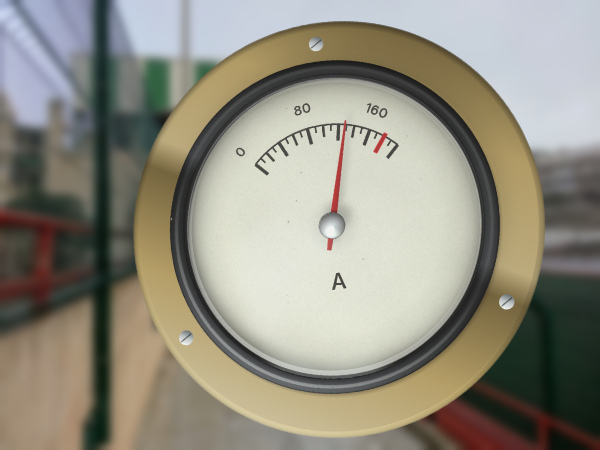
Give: 130 A
